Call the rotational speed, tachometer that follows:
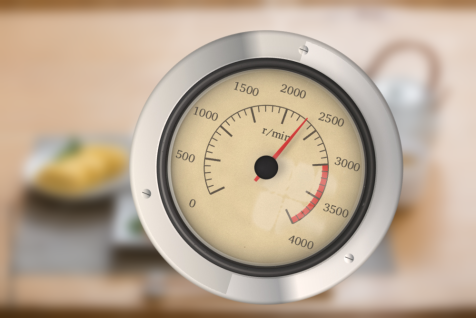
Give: 2300 rpm
